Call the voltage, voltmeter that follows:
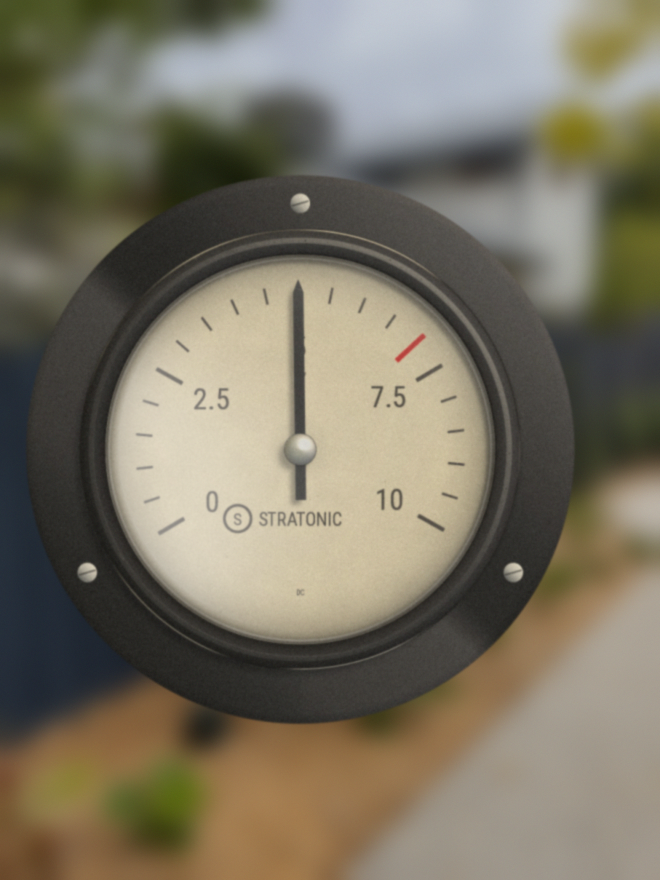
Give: 5 V
